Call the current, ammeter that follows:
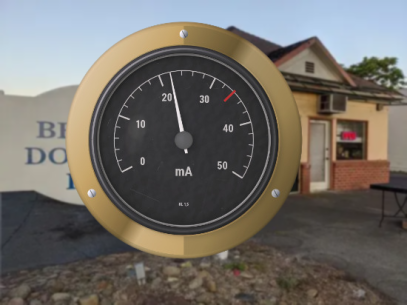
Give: 22 mA
